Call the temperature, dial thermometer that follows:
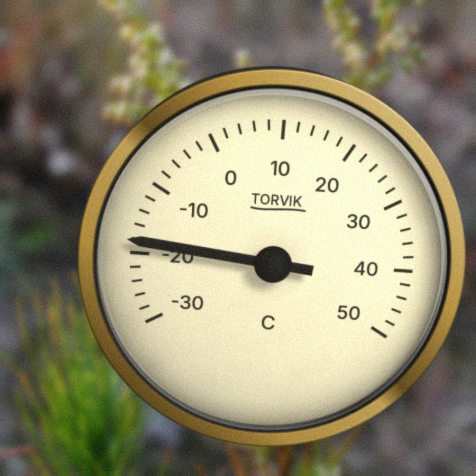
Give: -18 °C
